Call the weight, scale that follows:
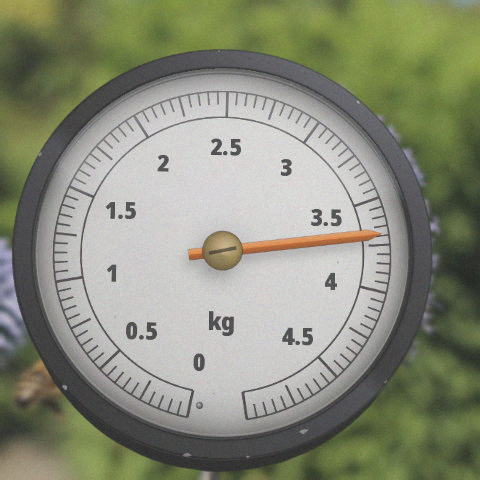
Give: 3.7 kg
